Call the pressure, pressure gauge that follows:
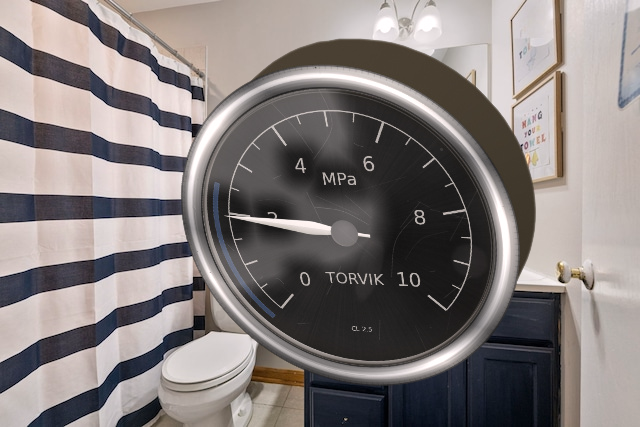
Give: 2 MPa
